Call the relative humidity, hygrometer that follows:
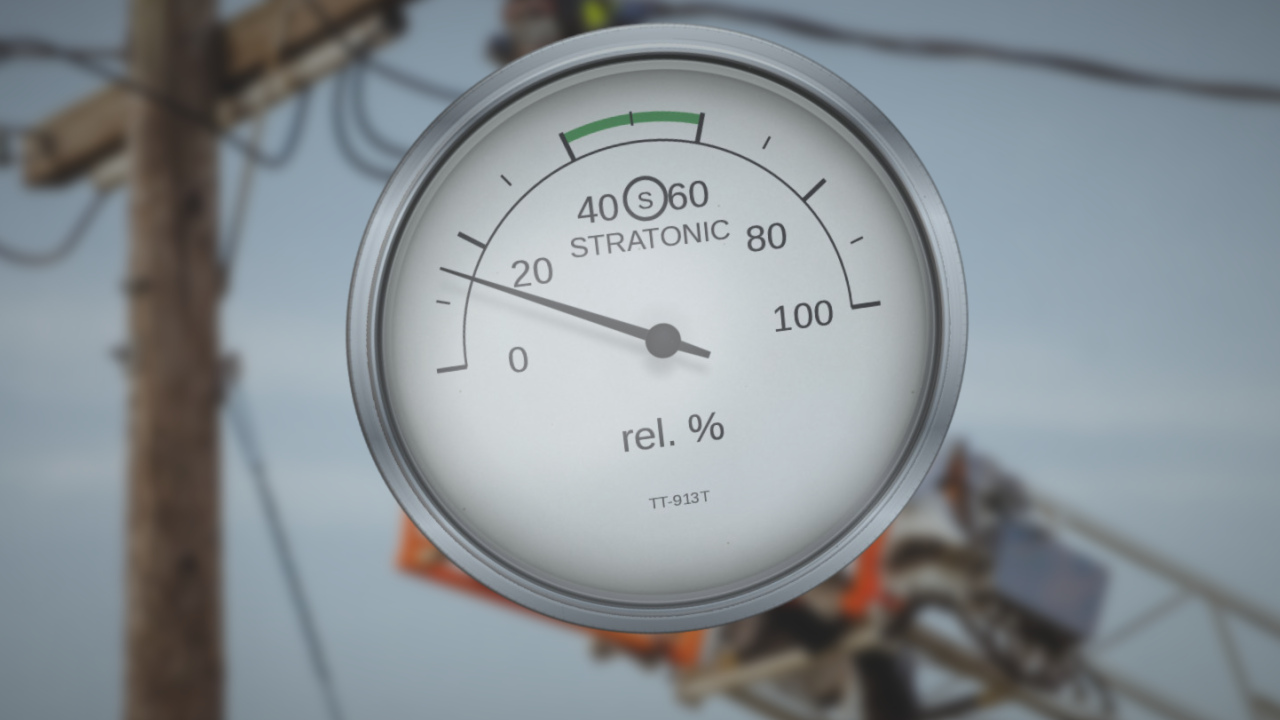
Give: 15 %
